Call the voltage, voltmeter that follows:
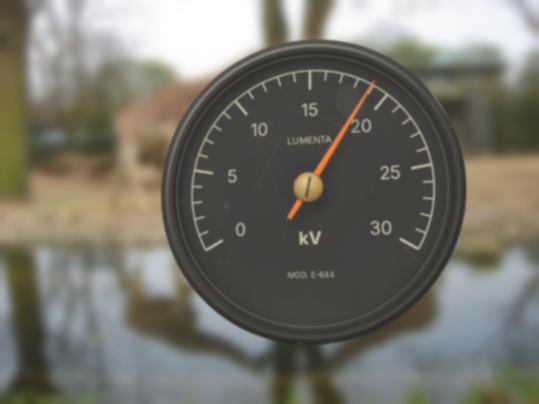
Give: 19 kV
